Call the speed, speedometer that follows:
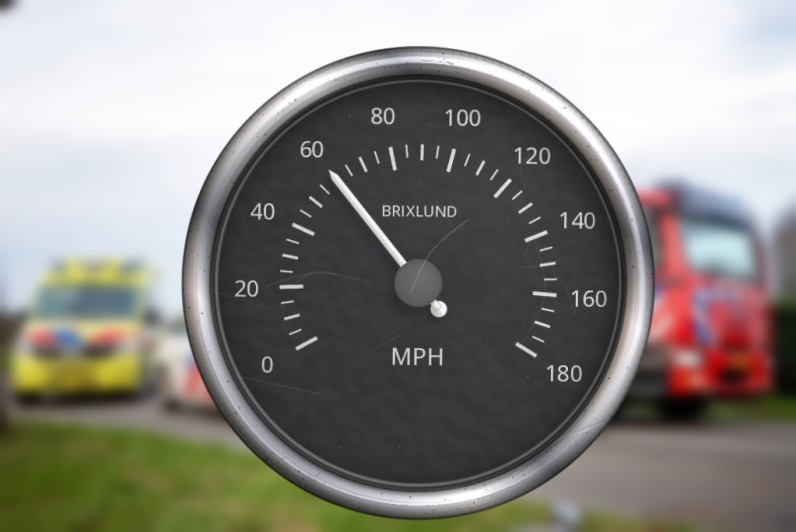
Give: 60 mph
